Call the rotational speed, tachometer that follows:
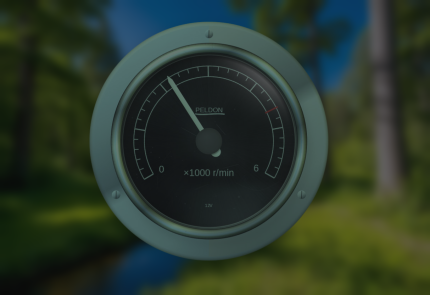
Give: 2200 rpm
